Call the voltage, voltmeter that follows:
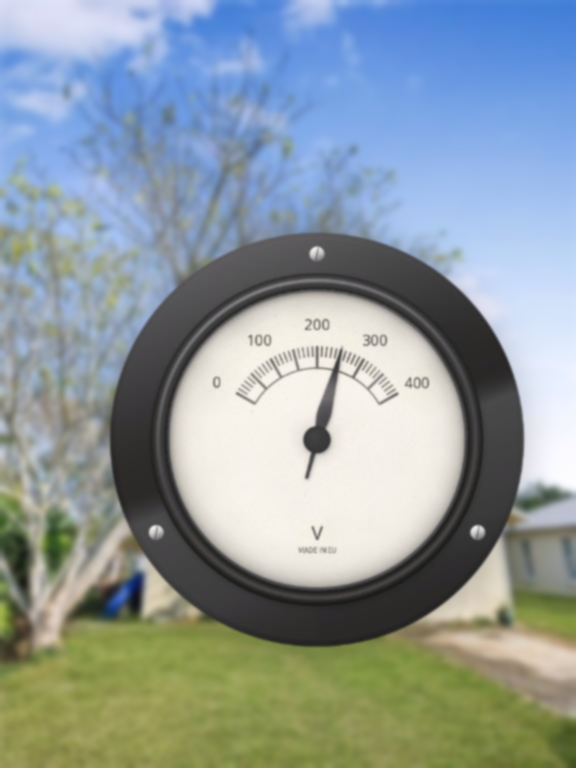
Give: 250 V
